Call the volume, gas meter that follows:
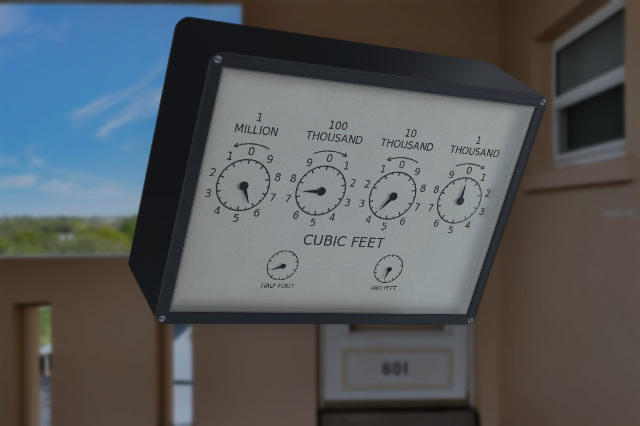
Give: 574000 ft³
